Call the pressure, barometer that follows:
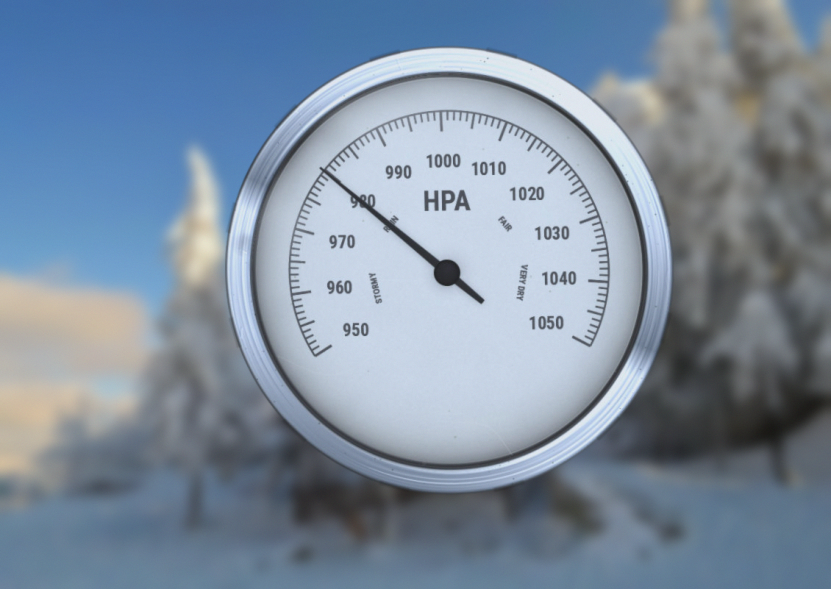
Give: 980 hPa
